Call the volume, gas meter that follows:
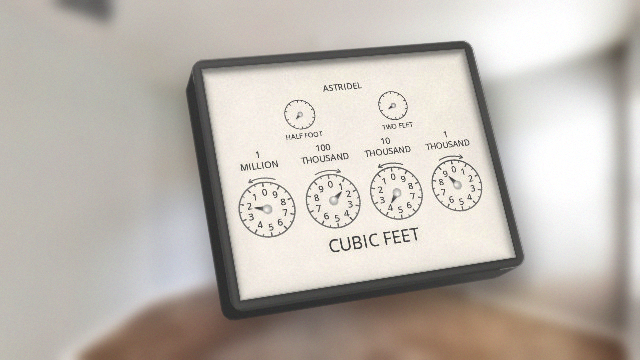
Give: 213900 ft³
